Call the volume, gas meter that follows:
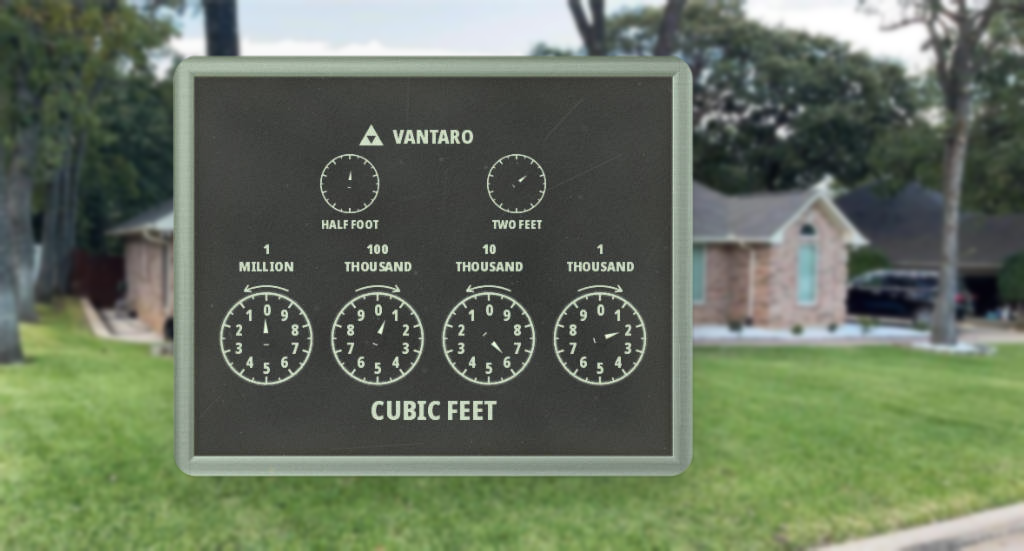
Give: 6200 ft³
